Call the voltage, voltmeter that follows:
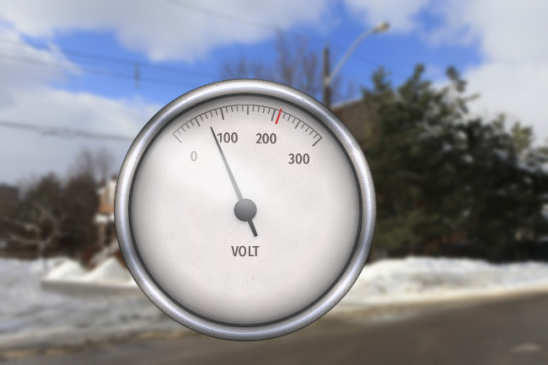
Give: 70 V
